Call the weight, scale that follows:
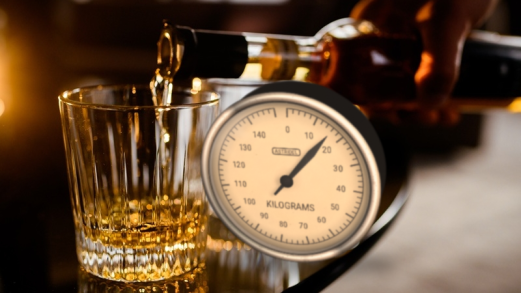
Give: 16 kg
